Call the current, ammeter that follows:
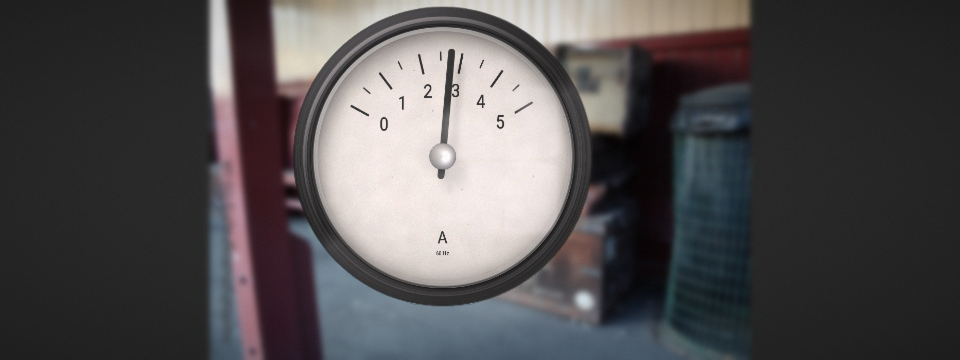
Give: 2.75 A
